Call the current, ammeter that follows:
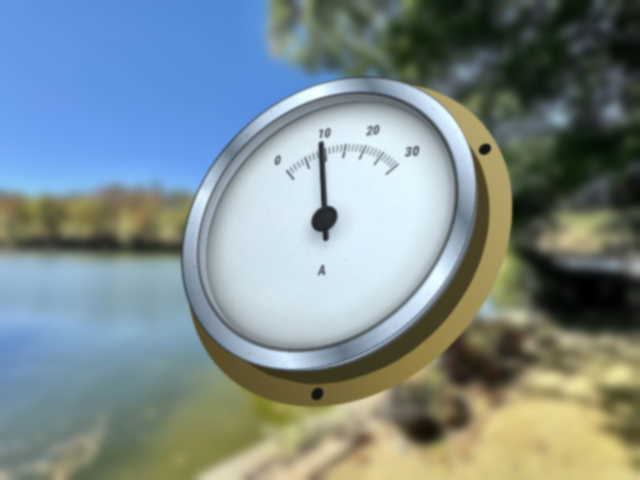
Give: 10 A
